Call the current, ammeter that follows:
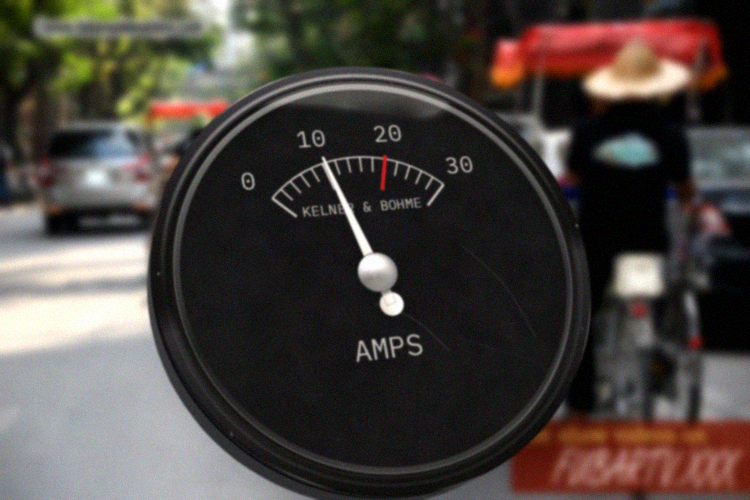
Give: 10 A
